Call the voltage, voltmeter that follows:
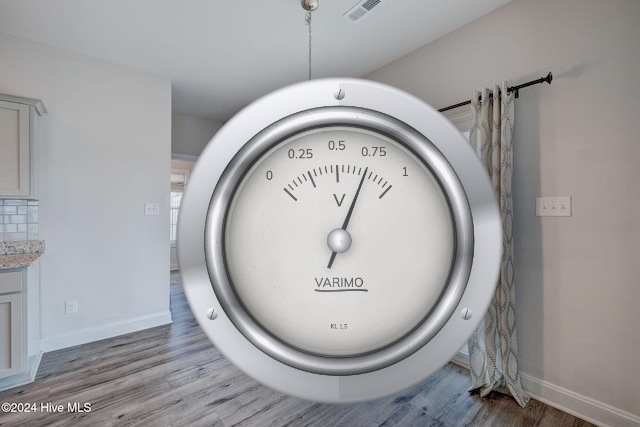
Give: 0.75 V
